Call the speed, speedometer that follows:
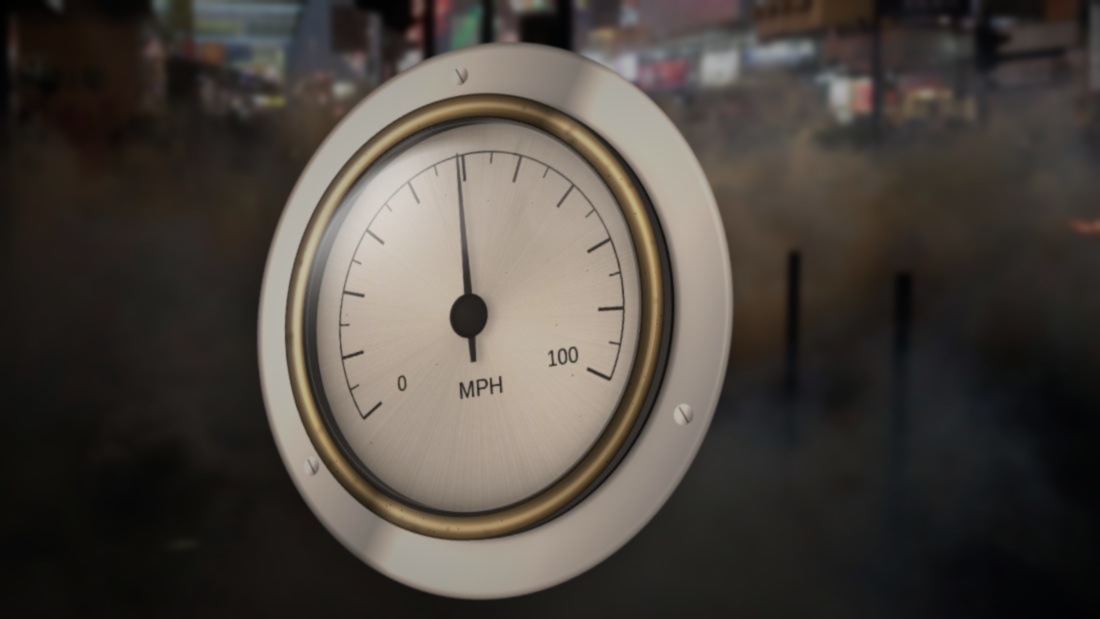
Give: 50 mph
